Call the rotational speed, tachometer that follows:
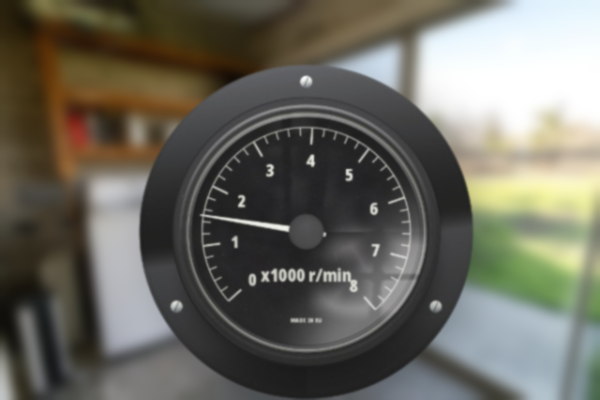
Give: 1500 rpm
